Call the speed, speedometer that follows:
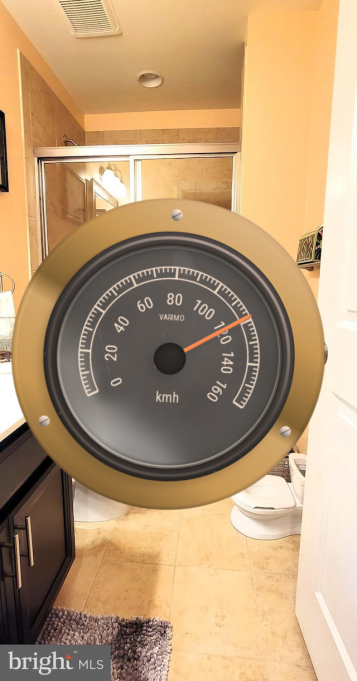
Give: 118 km/h
